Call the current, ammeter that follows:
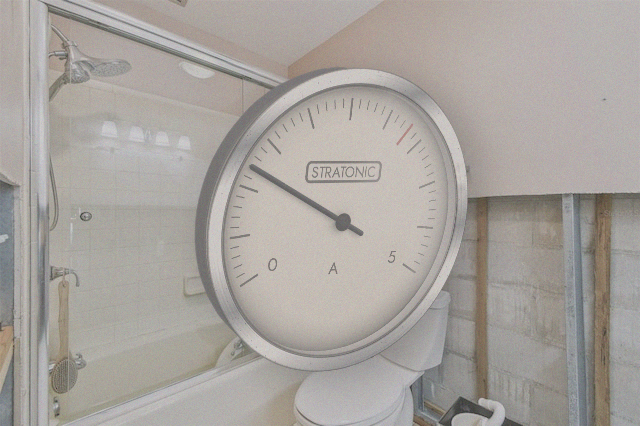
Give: 1.2 A
